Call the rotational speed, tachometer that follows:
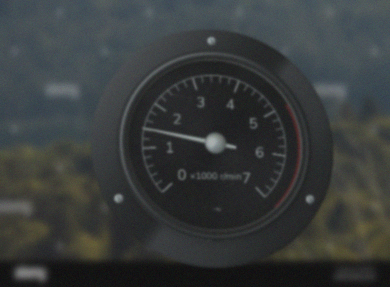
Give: 1400 rpm
